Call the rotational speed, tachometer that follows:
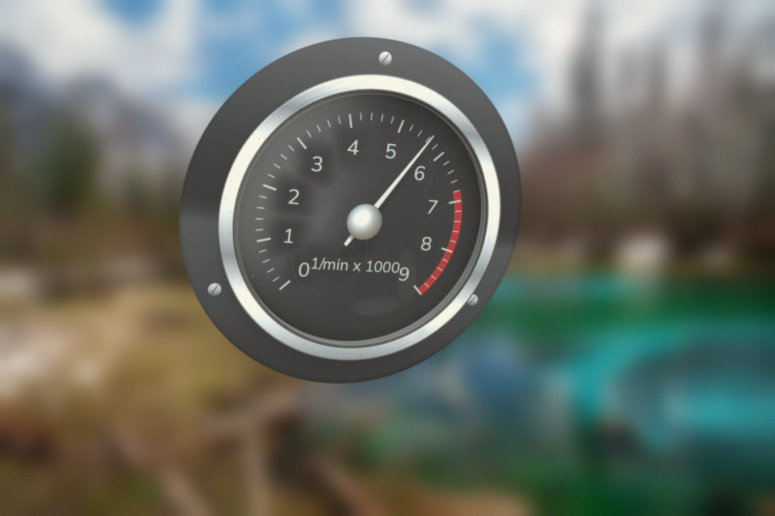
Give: 5600 rpm
